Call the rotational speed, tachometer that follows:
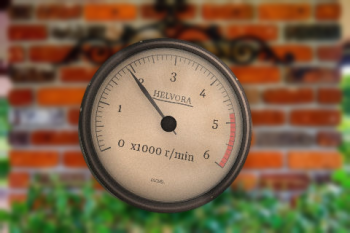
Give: 1900 rpm
